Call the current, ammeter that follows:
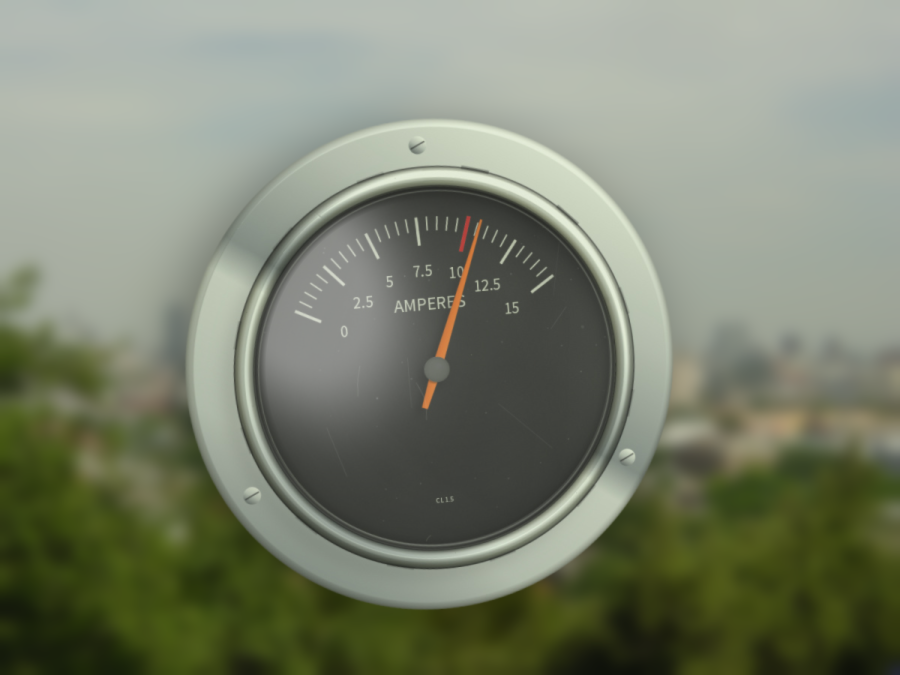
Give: 10.5 A
